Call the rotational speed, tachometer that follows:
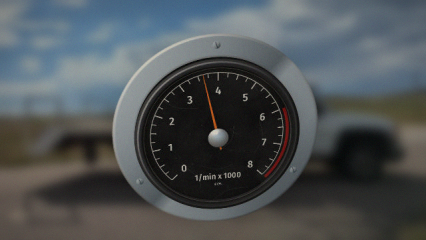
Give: 3625 rpm
